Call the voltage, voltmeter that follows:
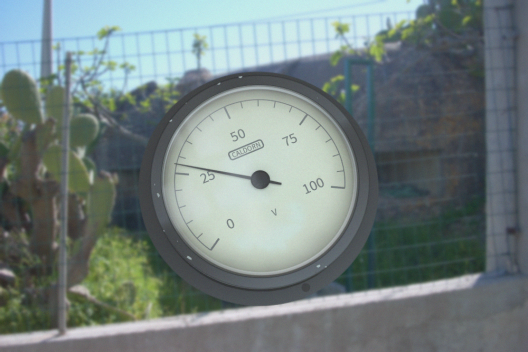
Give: 27.5 V
